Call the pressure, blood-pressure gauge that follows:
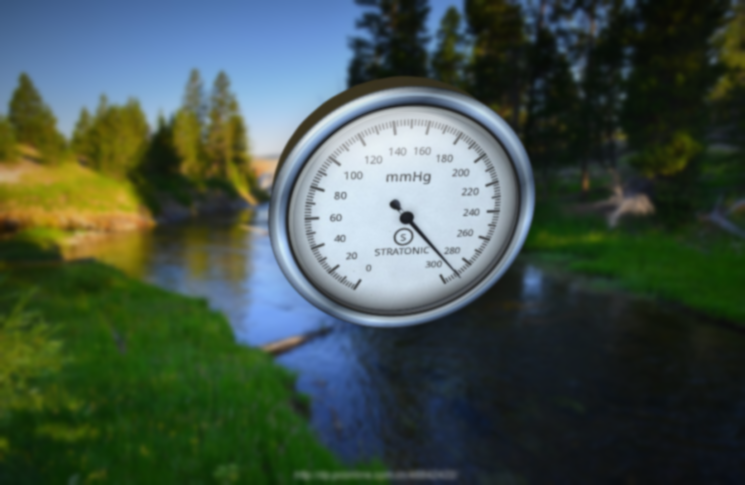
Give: 290 mmHg
